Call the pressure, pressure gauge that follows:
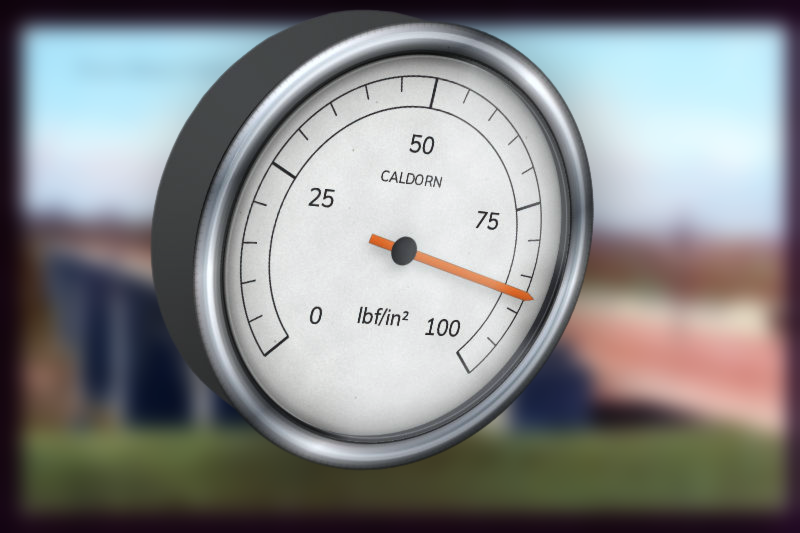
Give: 87.5 psi
